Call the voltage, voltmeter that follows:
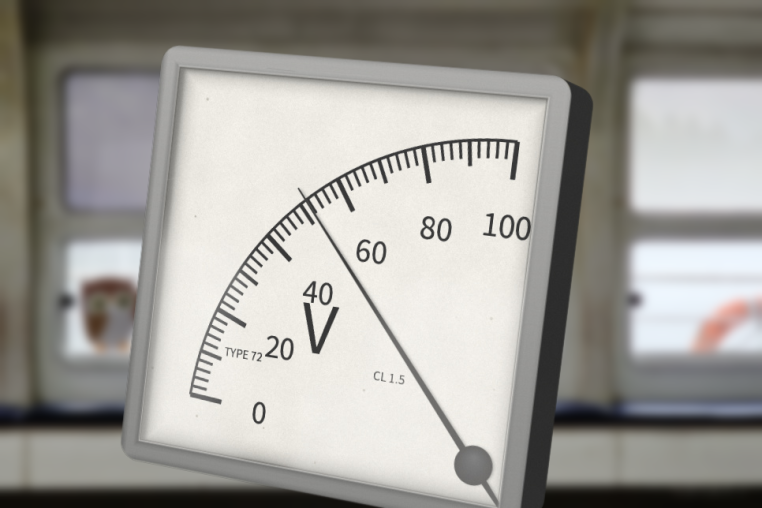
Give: 52 V
